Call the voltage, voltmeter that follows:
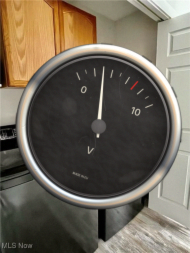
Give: 3 V
